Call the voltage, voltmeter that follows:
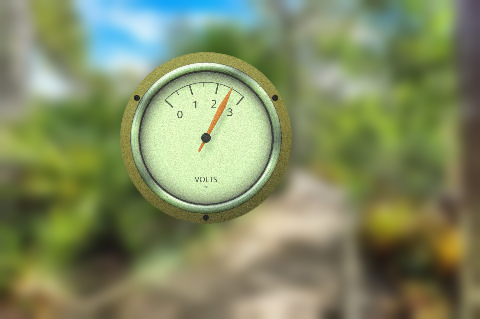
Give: 2.5 V
